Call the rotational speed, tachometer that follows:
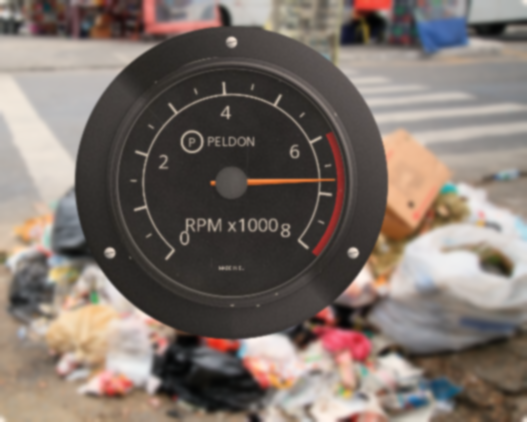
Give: 6750 rpm
